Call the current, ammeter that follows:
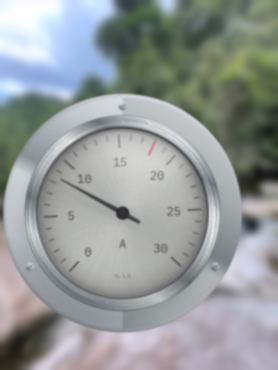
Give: 8.5 A
